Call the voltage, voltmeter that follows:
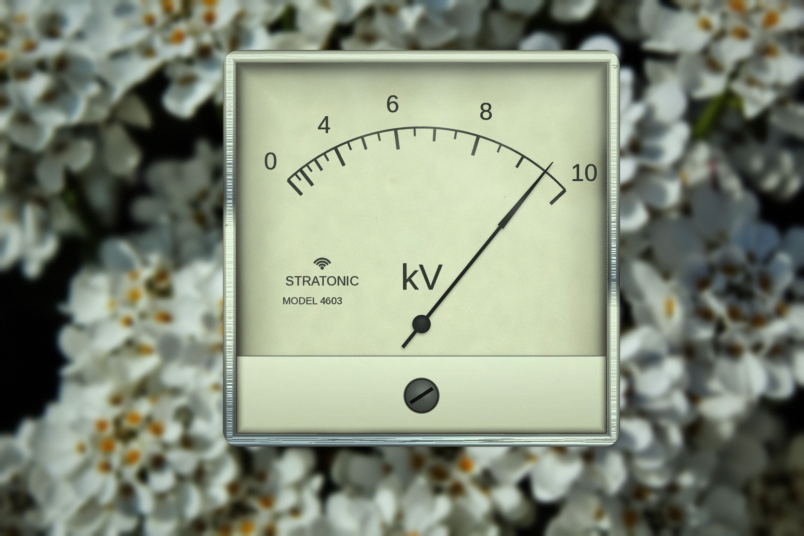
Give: 9.5 kV
